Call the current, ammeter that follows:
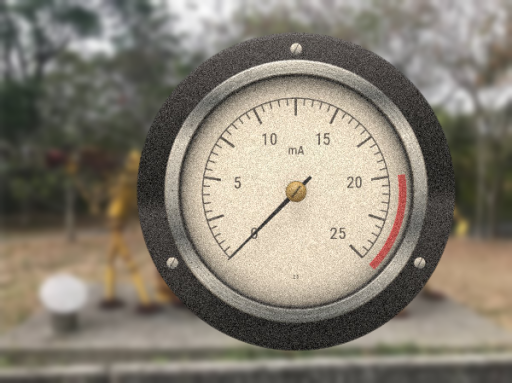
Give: 0 mA
